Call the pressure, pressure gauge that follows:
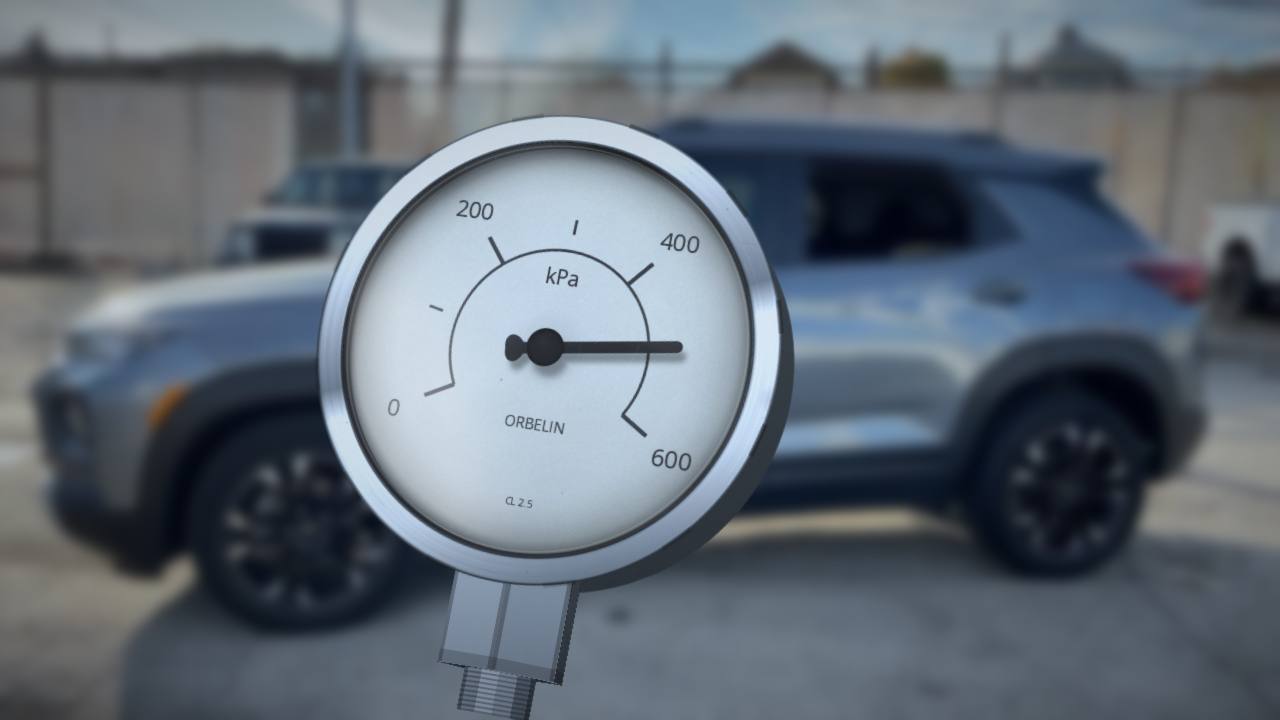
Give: 500 kPa
